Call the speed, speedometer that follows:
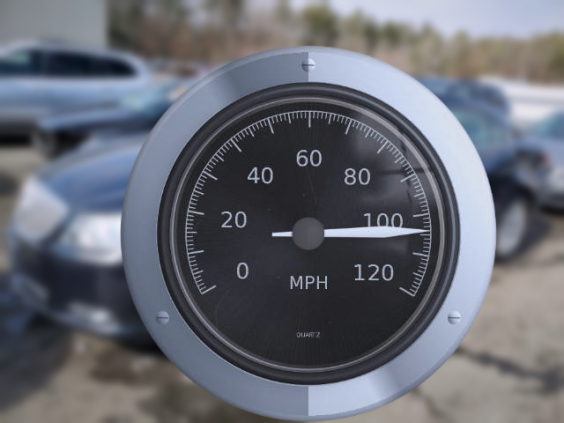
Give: 104 mph
